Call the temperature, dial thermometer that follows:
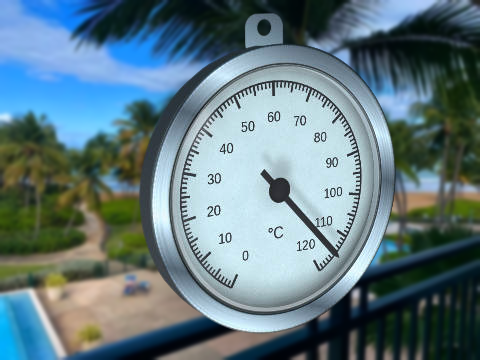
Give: 115 °C
